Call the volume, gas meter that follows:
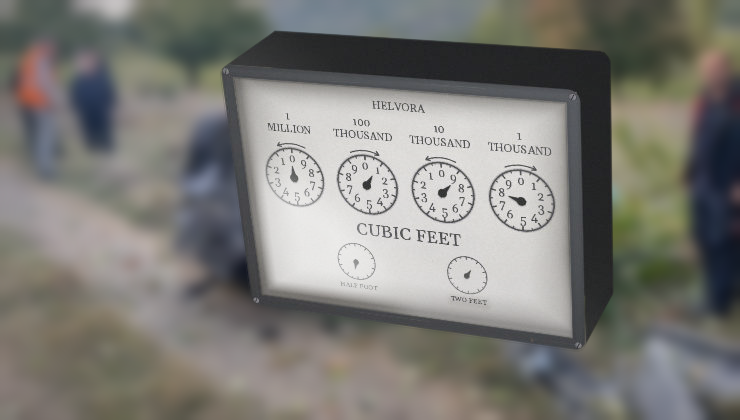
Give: 8800 ft³
